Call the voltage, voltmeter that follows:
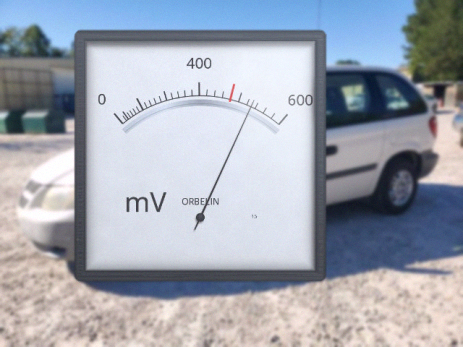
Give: 530 mV
